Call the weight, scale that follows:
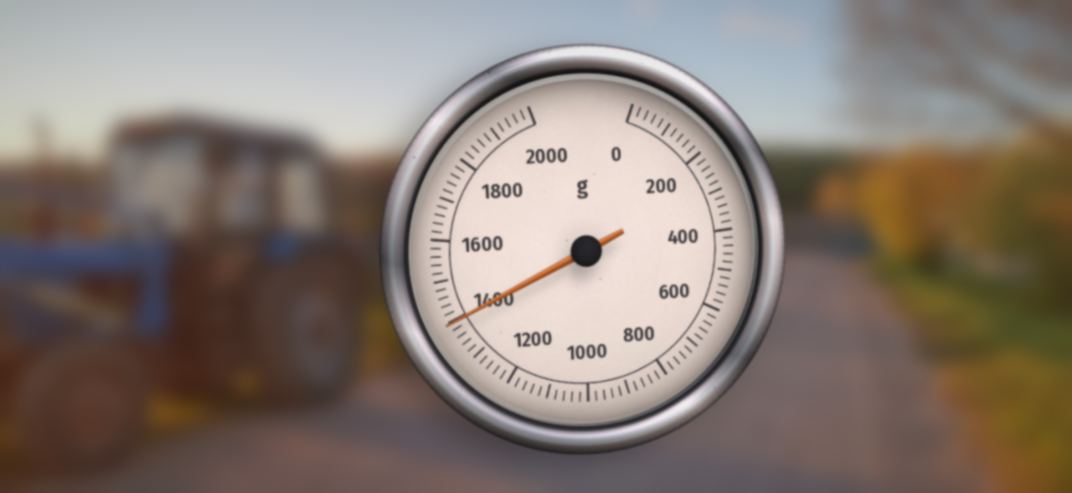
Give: 1400 g
